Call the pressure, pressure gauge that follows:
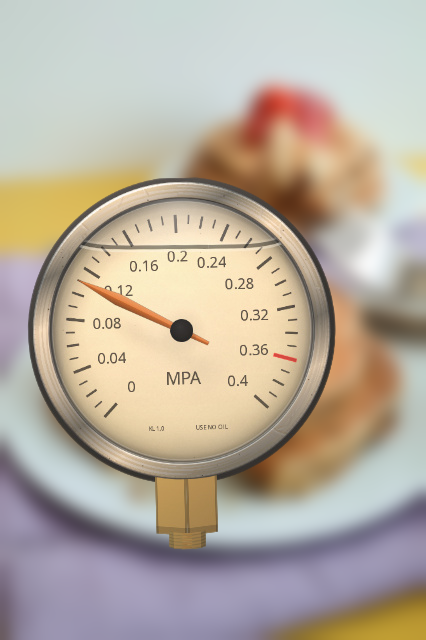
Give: 0.11 MPa
